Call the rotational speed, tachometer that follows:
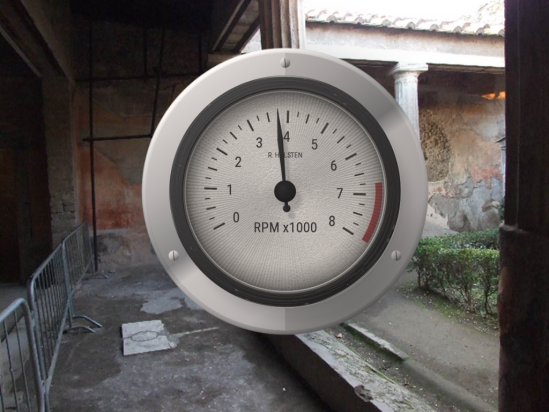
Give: 3750 rpm
